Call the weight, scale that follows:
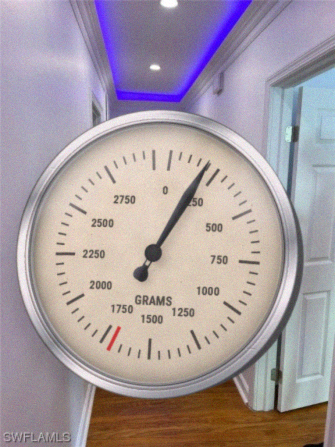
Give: 200 g
